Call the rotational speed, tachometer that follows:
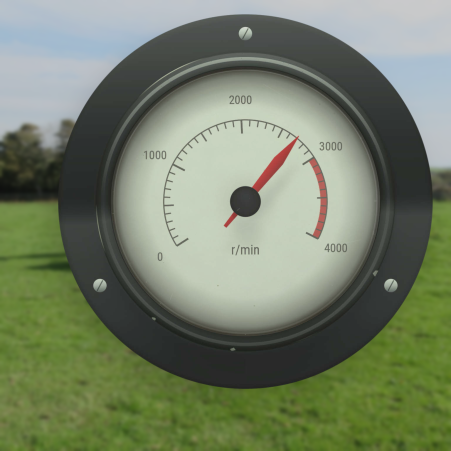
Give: 2700 rpm
